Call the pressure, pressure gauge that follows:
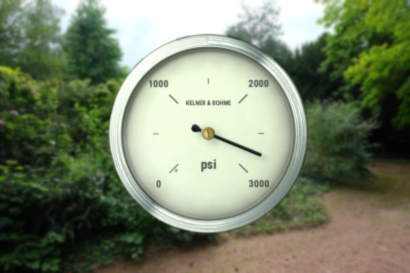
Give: 2750 psi
